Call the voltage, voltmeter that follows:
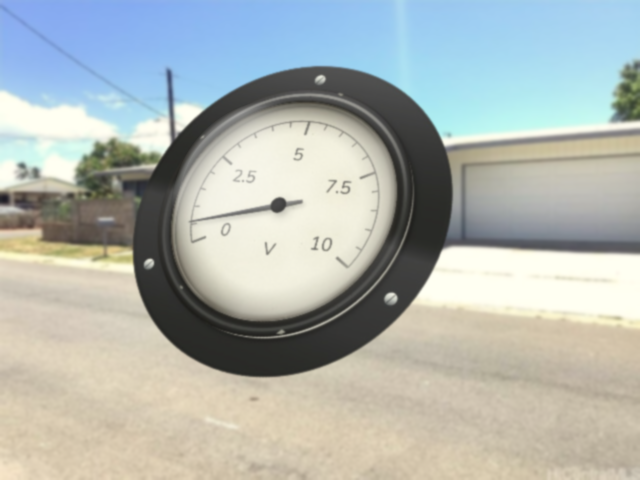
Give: 0.5 V
